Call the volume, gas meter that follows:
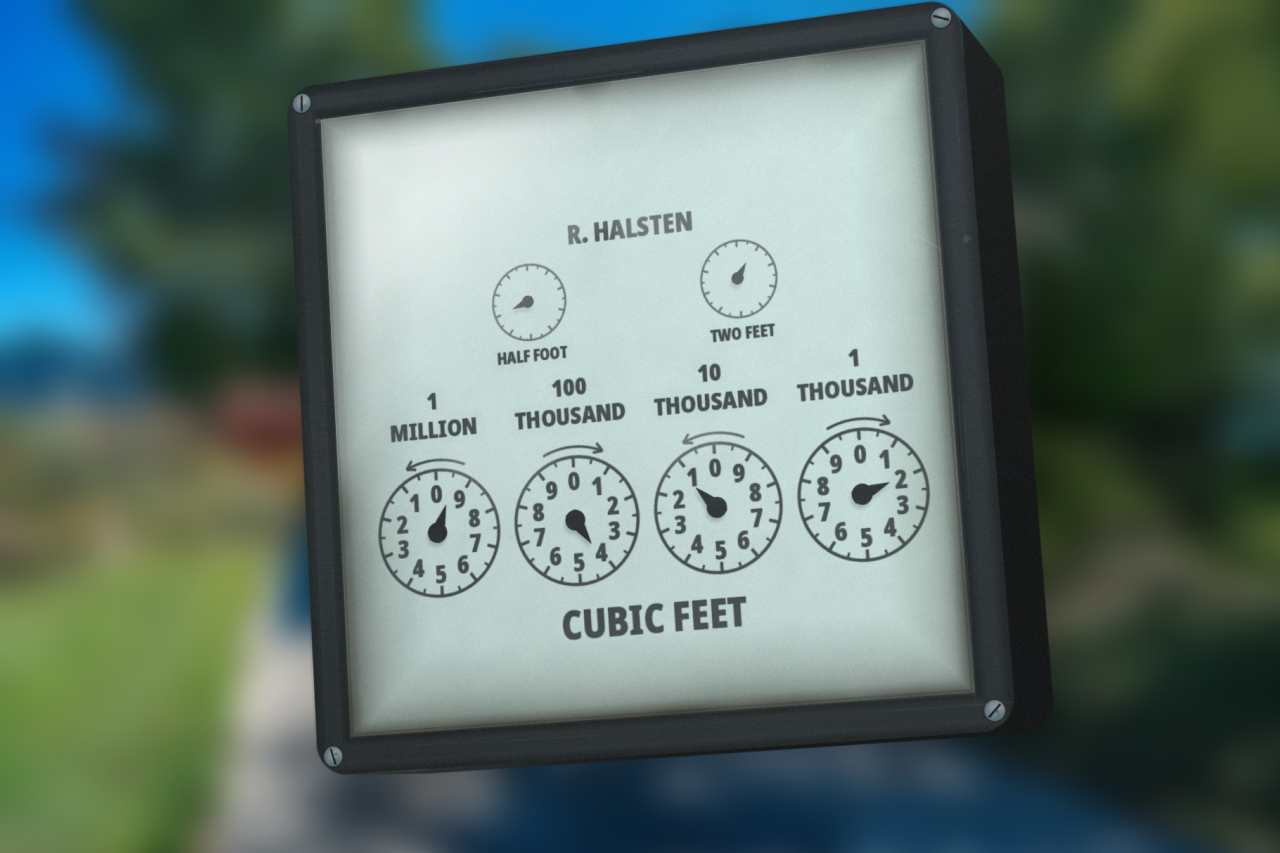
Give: 941200 ft³
